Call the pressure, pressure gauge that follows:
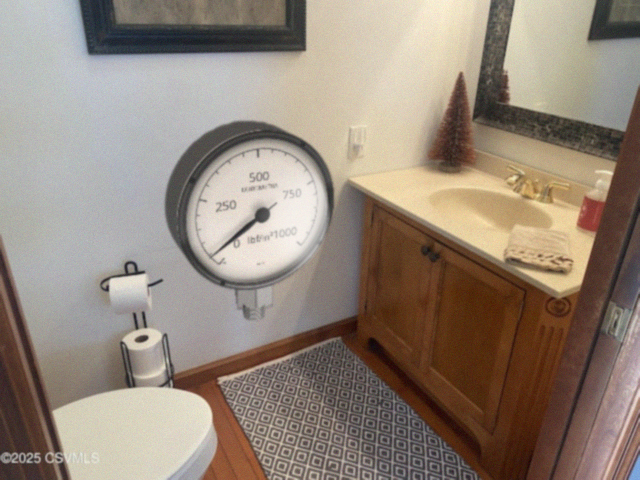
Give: 50 psi
